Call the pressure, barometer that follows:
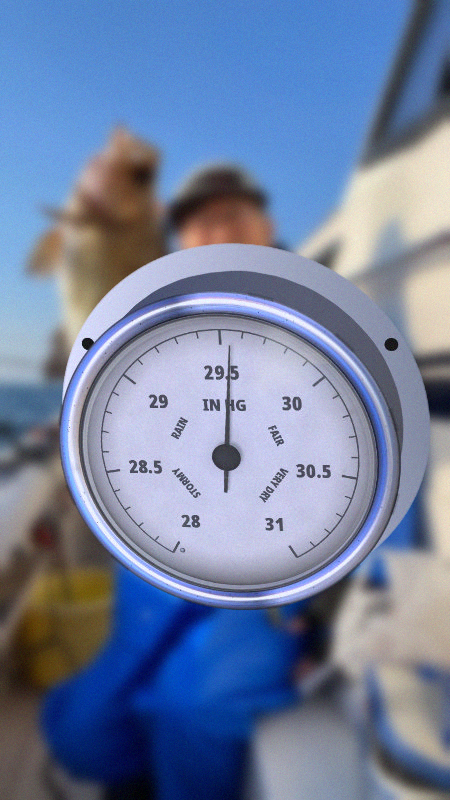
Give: 29.55 inHg
